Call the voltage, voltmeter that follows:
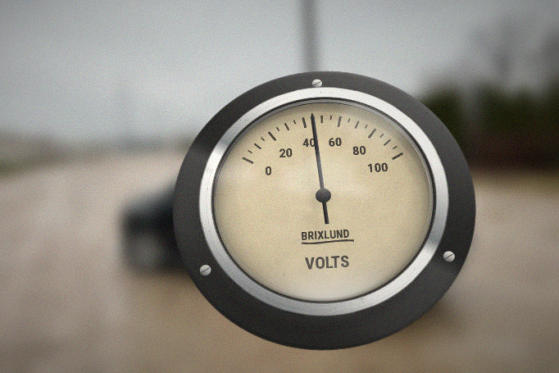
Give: 45 V
